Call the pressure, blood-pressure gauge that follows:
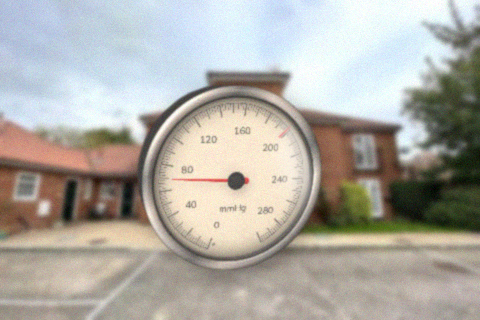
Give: 70 mmHg
